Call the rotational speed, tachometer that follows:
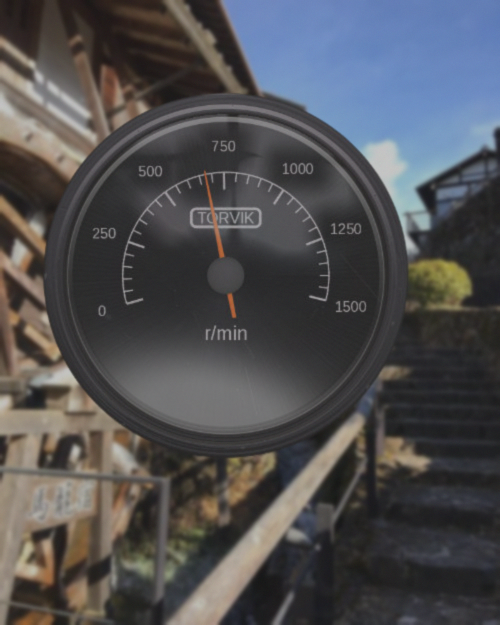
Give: 675 rpm
